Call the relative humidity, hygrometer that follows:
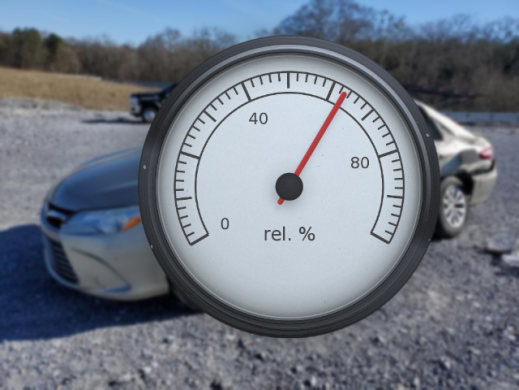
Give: 63 %
